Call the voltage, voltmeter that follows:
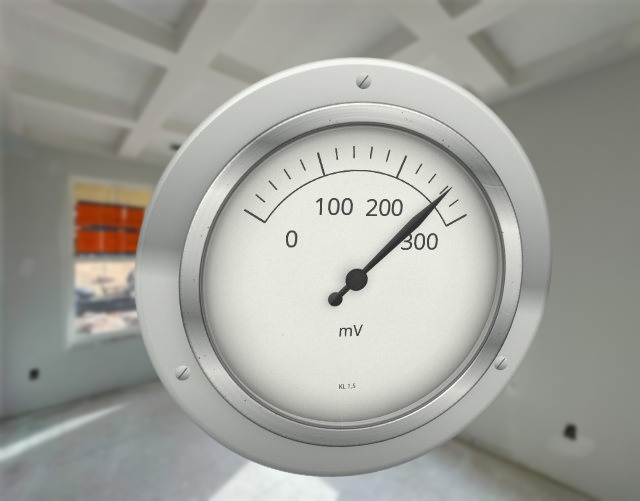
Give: 260 mV
